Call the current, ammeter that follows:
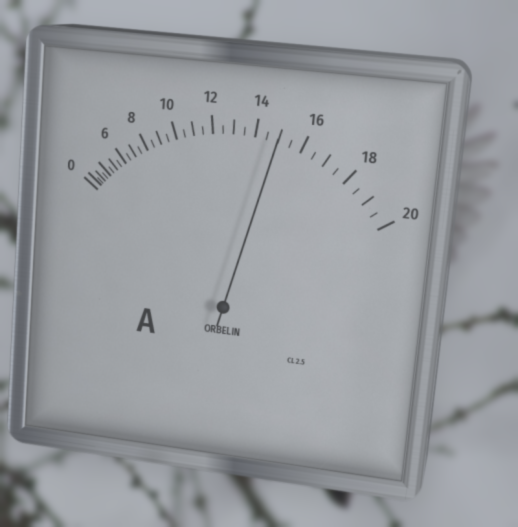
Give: 15 A
